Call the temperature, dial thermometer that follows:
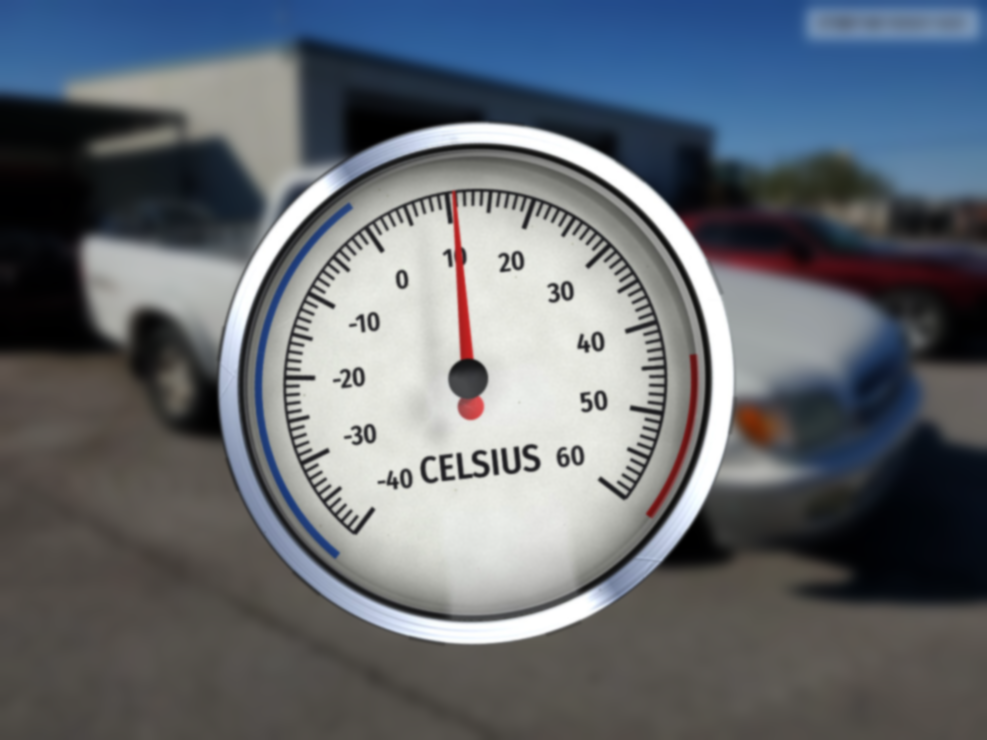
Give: 11 °C
